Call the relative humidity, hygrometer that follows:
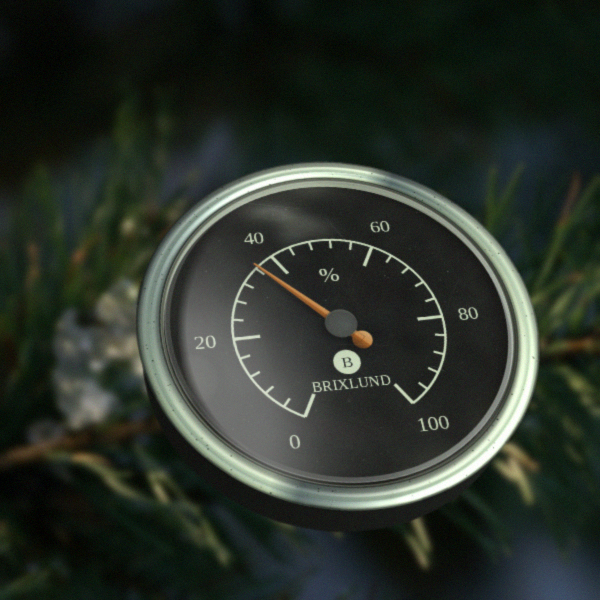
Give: 36 %
